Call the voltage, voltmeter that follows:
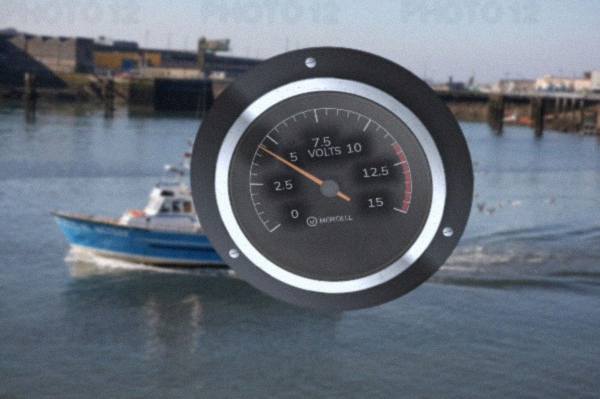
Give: 4.5 V
